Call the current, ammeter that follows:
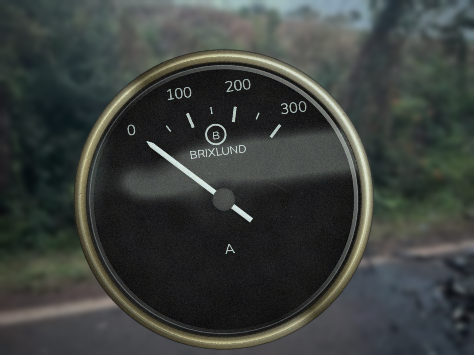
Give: 0 A
